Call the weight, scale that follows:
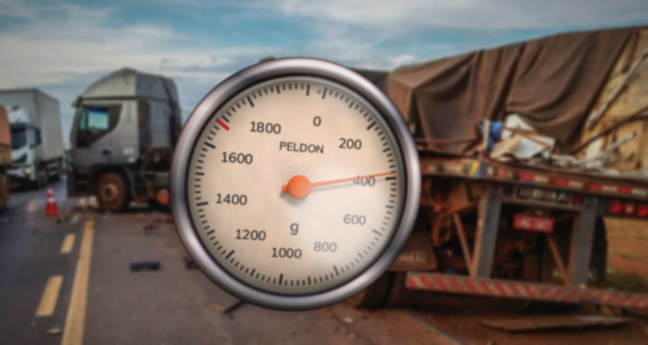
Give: 380 g
